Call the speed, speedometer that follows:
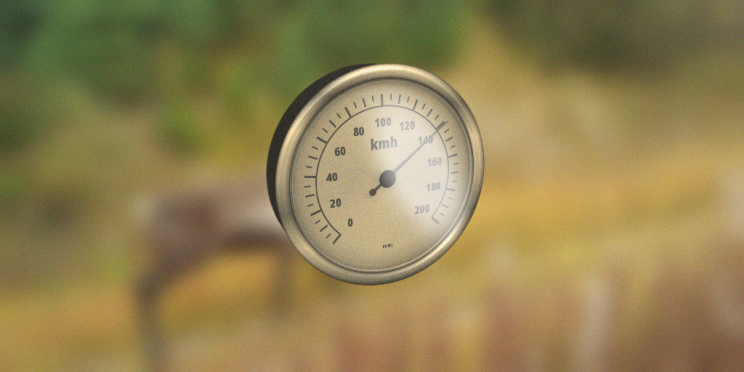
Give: 140 km/h
